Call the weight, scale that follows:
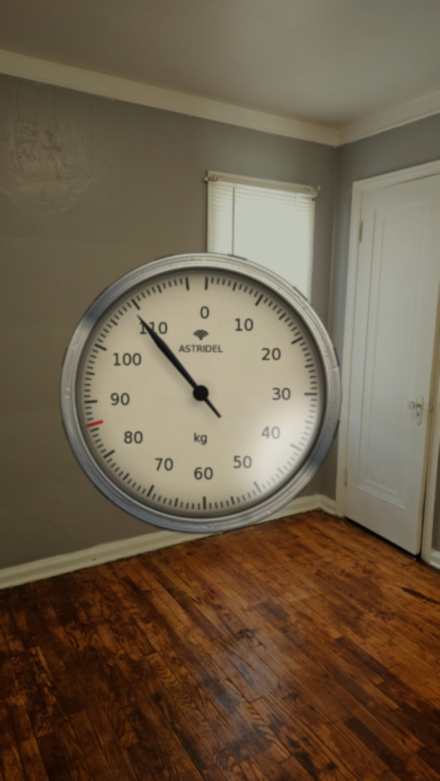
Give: 109 kg
